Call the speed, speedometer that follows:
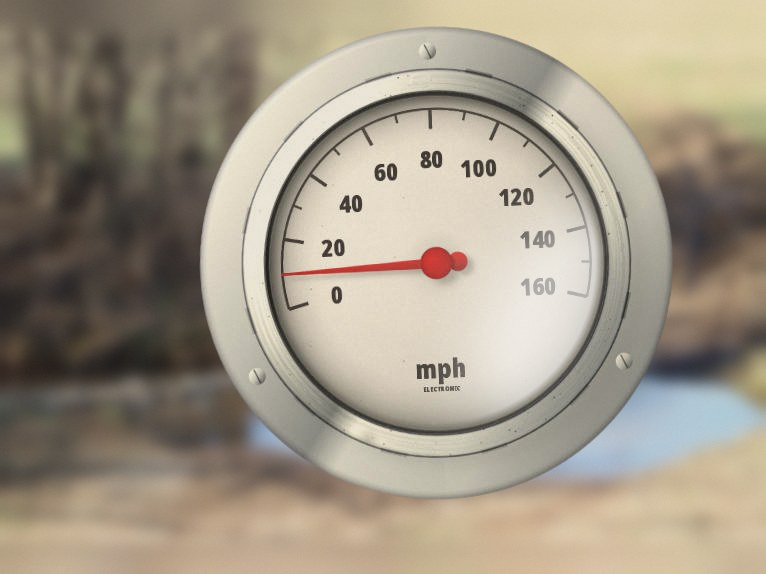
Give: 10 mph
